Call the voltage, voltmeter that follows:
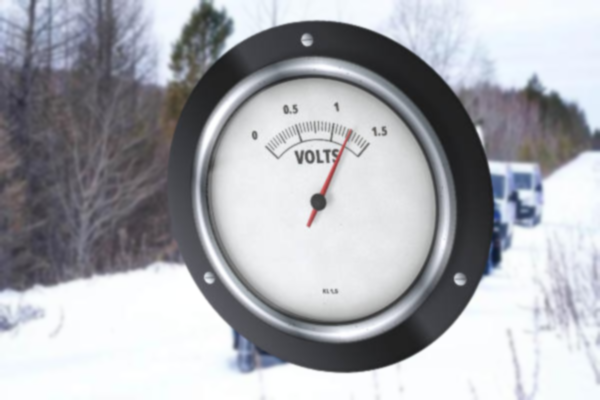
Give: 1.25 V
